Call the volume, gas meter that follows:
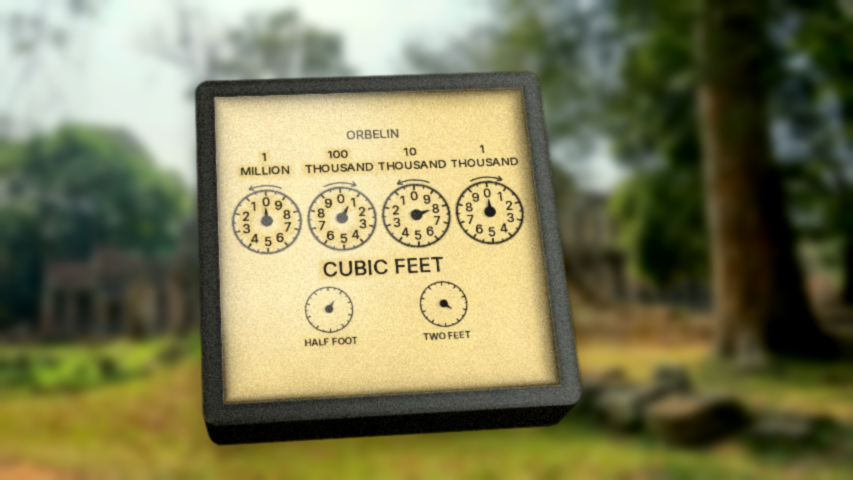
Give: 8000 ft³
